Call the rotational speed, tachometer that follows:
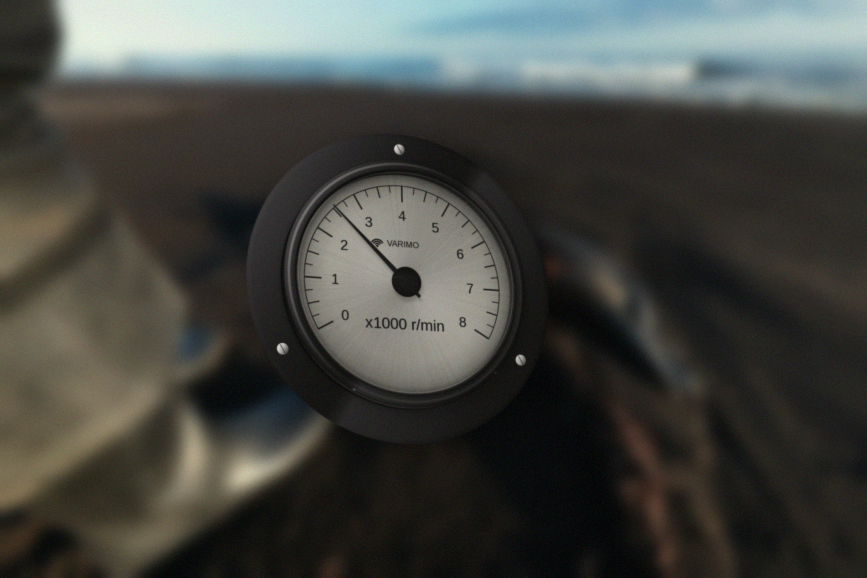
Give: 2500 rpm
